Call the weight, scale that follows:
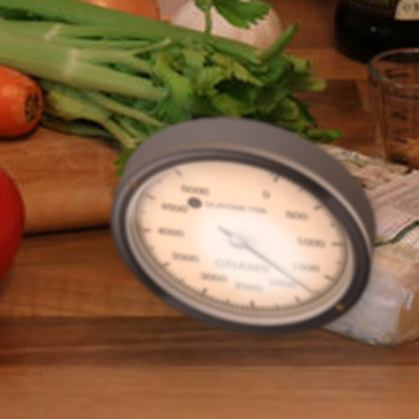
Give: 1750 g
